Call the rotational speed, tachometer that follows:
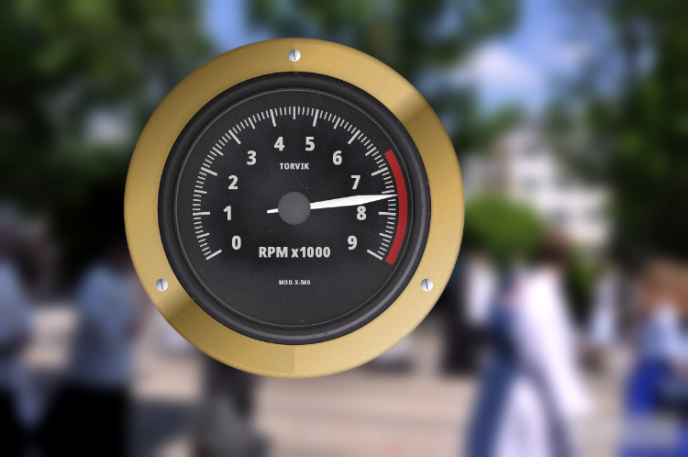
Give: 7600 rpm
